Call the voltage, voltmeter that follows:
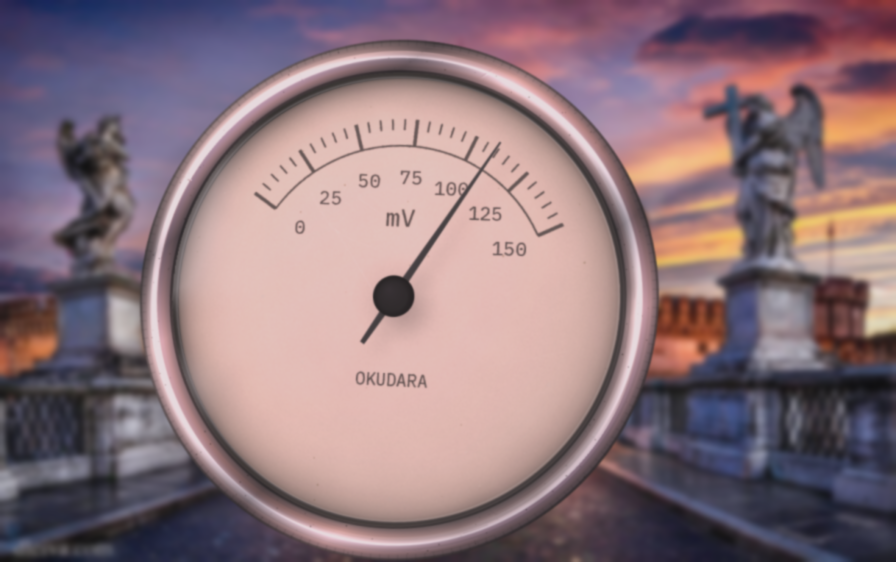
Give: 110 mV
